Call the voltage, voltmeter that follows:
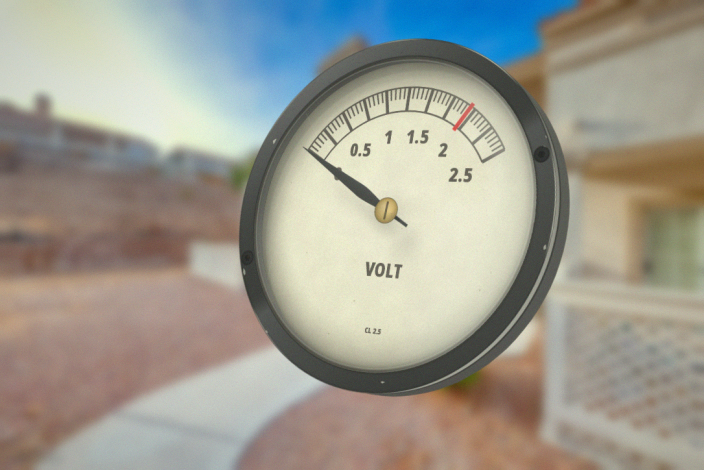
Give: 0 V
